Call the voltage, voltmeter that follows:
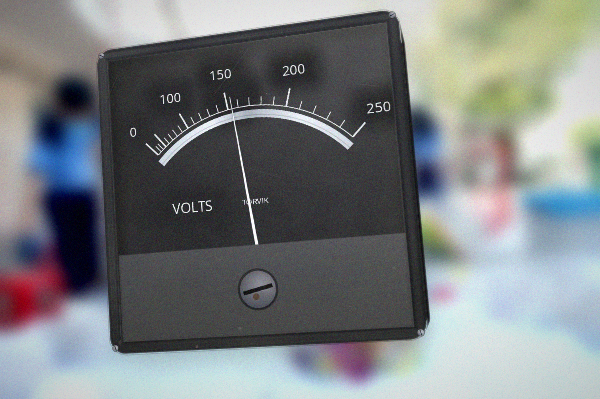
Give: 155 V
